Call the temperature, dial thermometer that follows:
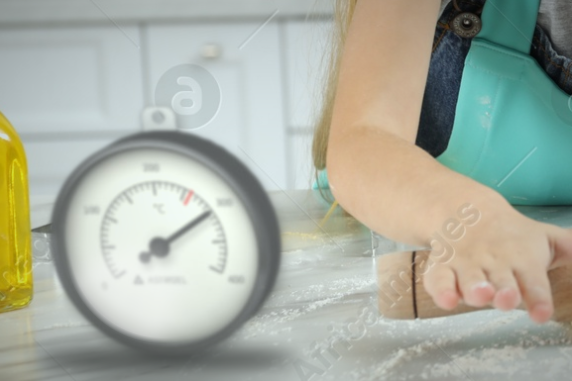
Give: 300 °C
